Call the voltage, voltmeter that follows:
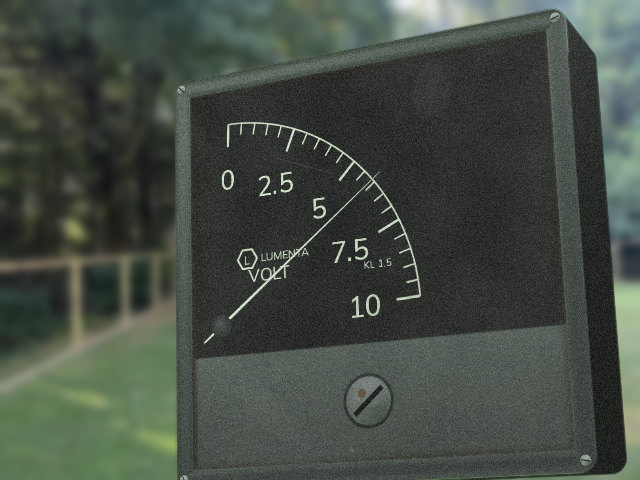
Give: 6 V
